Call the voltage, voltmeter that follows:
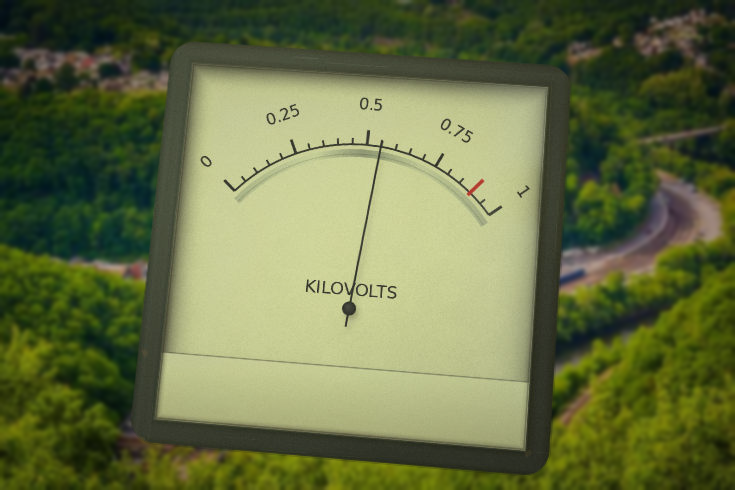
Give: 0.55 kV
